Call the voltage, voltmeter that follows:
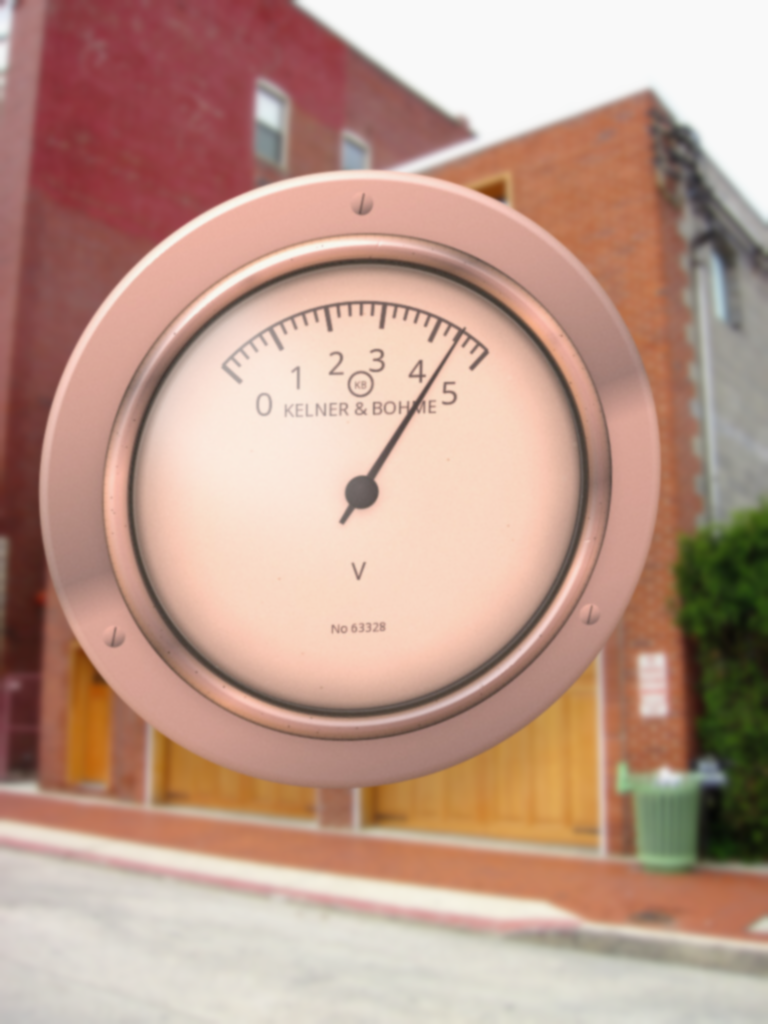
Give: 4.4 V
